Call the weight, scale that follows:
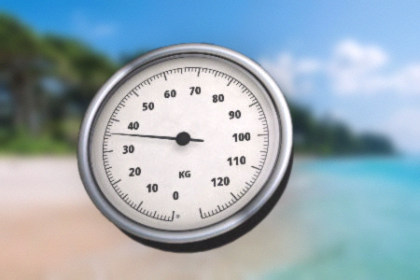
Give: 35 kg
